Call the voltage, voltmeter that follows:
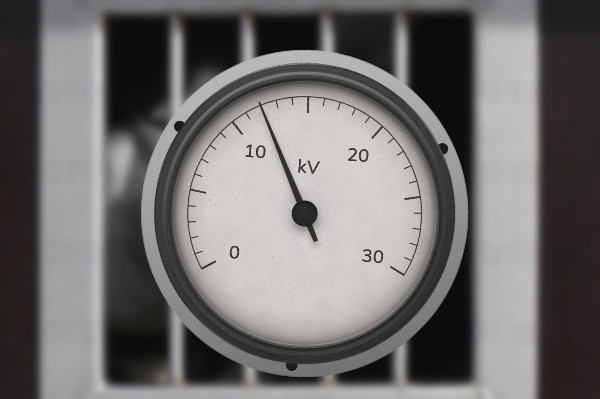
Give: 12 kV
